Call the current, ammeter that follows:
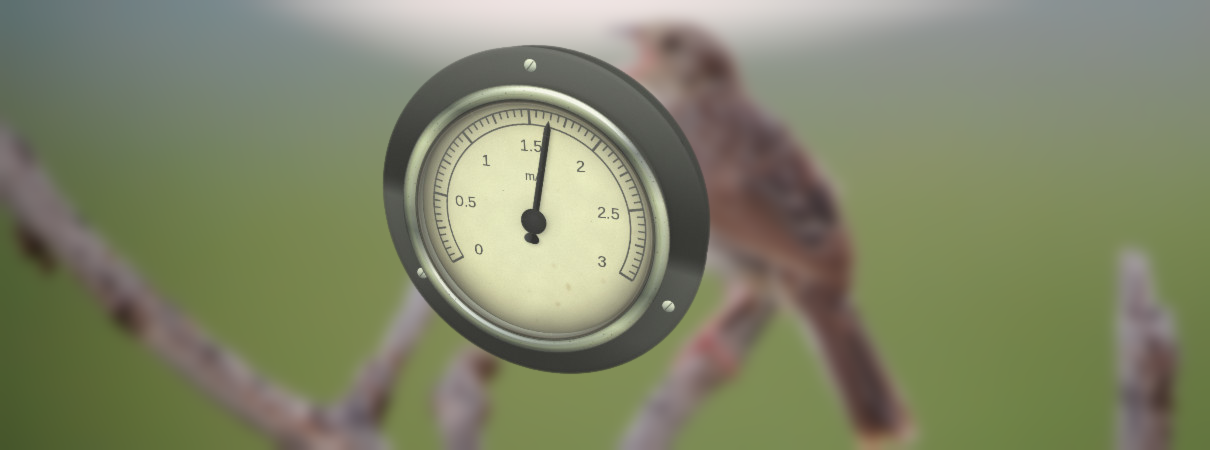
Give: 1.65 mA
